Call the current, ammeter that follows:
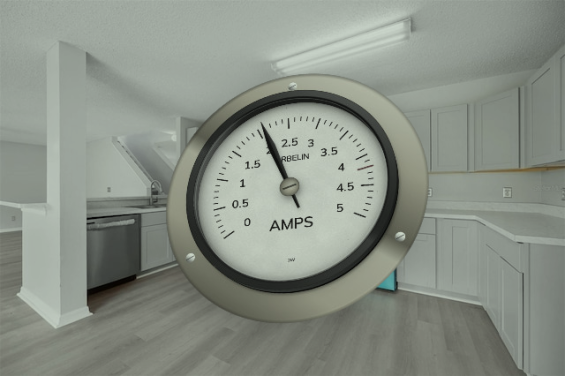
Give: 2.1 A
